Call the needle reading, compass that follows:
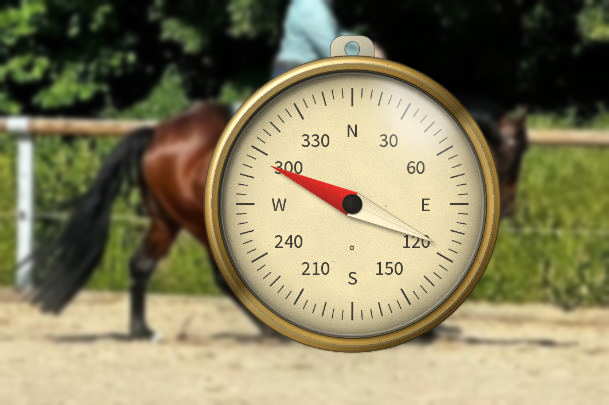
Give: 295 °
